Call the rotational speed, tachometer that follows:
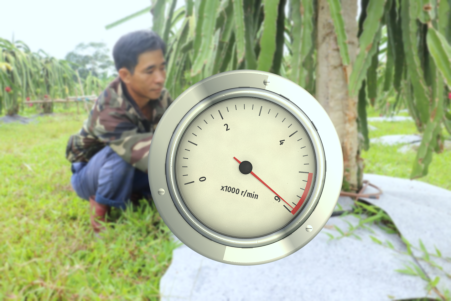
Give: 5900 rpm
